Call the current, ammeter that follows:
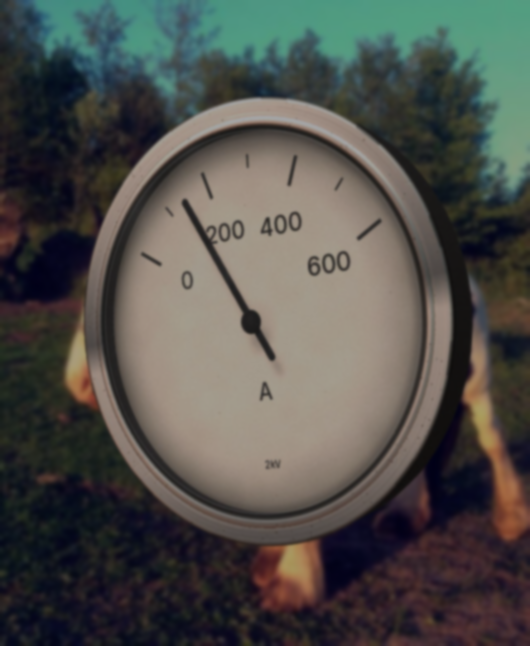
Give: 150 A
